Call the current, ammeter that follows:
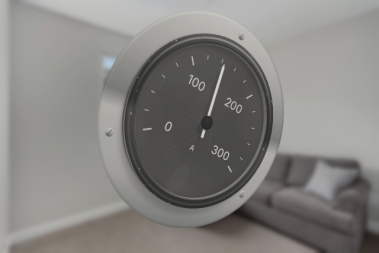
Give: 140 A
